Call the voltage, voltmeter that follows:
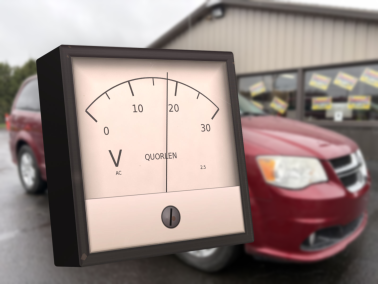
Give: 17.5 V
